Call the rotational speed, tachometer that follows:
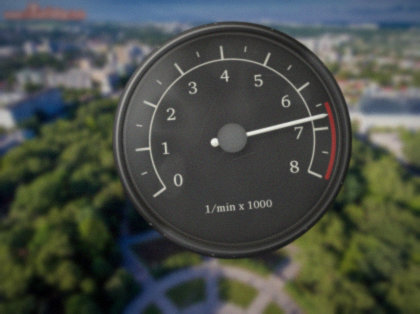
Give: 6750 rpm
